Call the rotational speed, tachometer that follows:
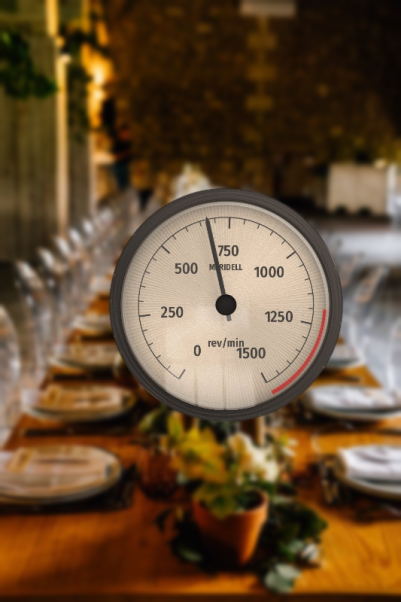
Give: 675 rpm
